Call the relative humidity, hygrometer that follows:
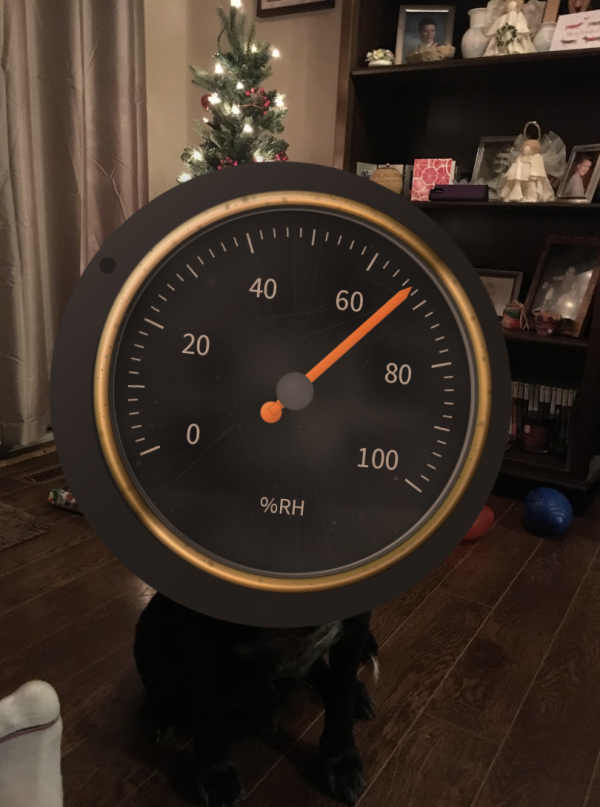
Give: 67 %
